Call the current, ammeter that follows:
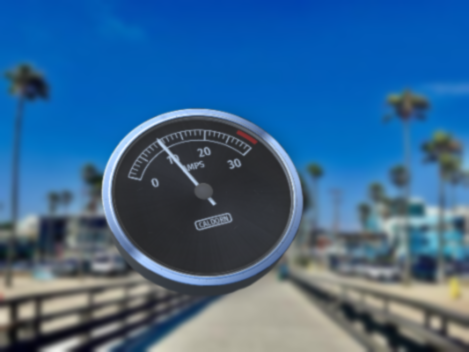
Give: 10 A
